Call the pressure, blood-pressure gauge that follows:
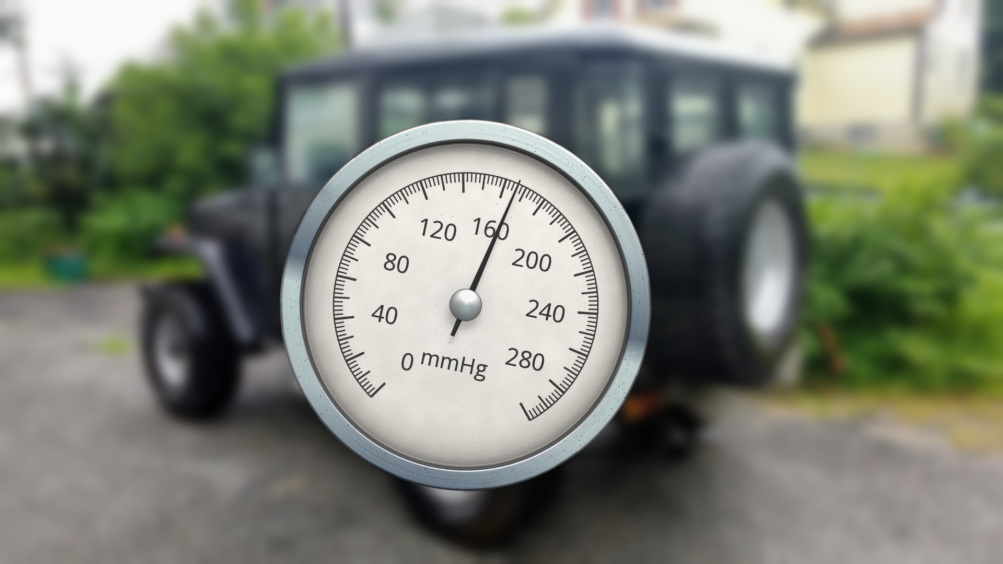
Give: 166 mmHg
